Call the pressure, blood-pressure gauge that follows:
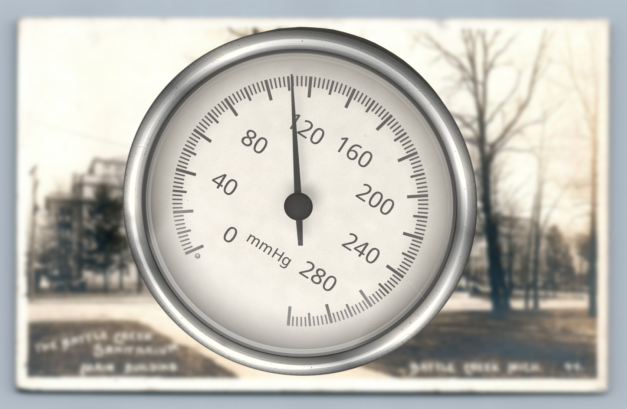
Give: 112 mmHg
